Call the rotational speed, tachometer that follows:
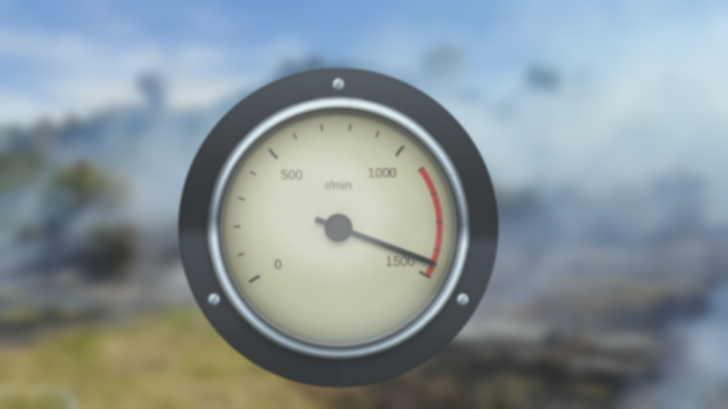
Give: 1450 rpm
